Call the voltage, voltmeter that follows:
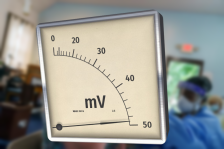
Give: 49 mV
